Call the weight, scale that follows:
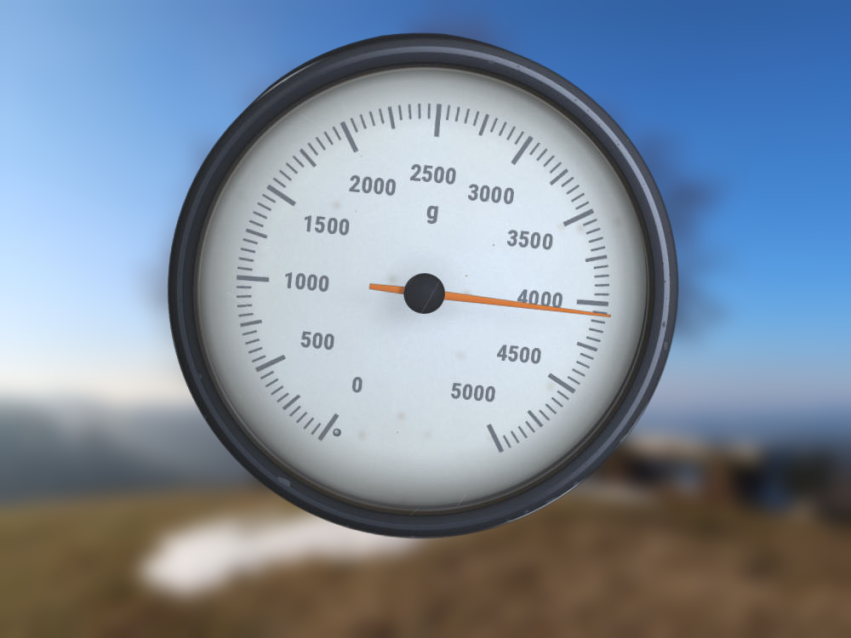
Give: 4050 g
